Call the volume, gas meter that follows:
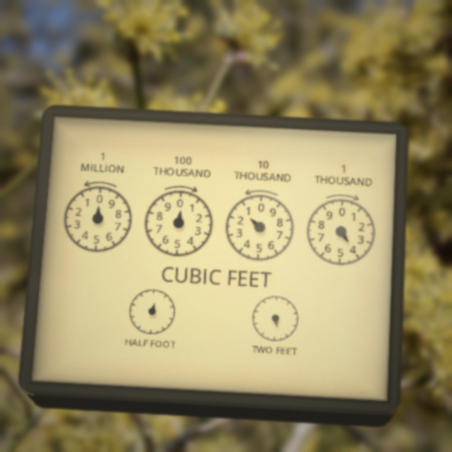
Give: 1400 ft³
